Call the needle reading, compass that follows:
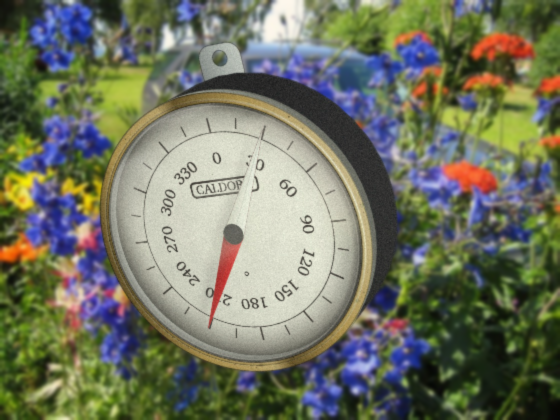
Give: 210 °
